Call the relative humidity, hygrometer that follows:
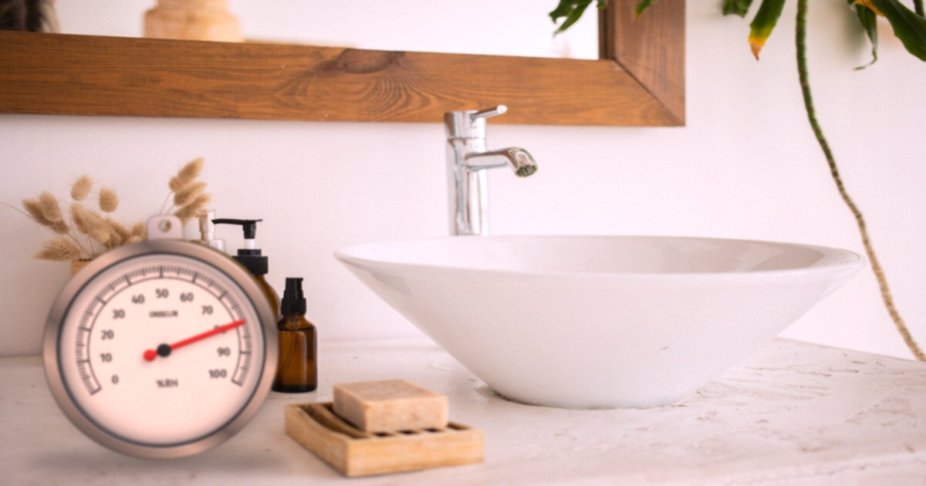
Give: 80 %
